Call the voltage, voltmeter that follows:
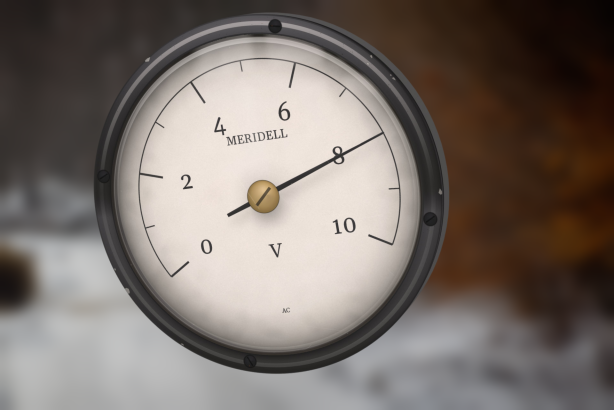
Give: 8 V
